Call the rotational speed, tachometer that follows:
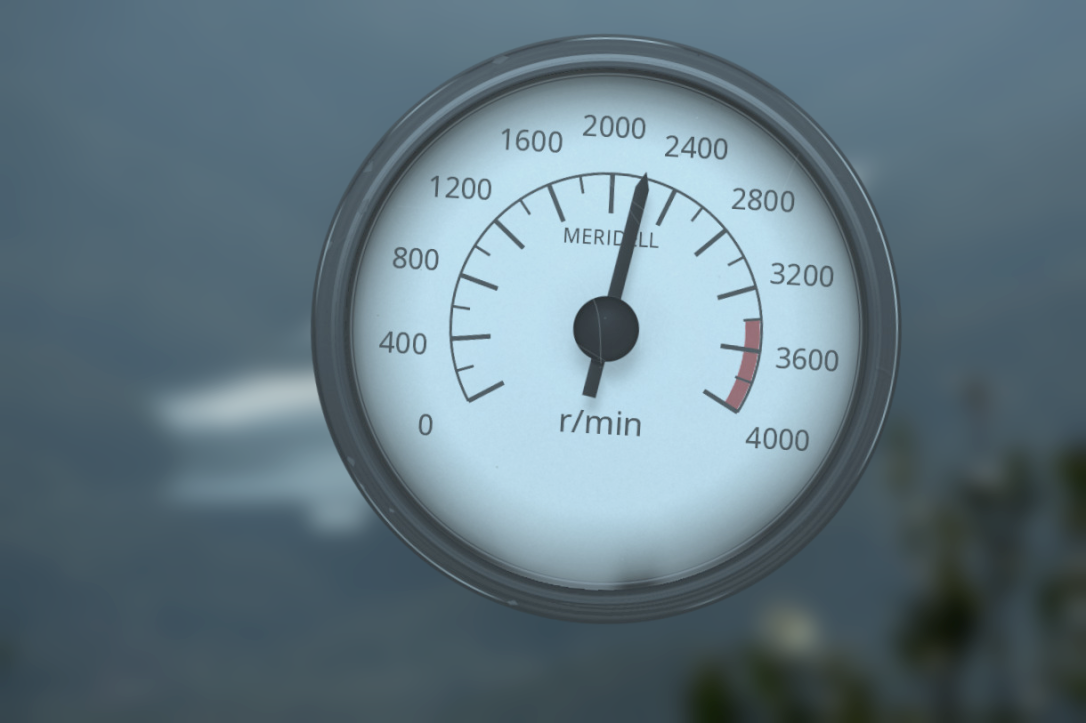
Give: 2200 rpm
